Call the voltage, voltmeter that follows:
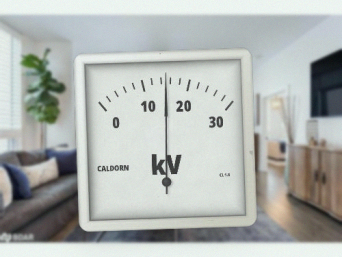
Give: 15 kV
